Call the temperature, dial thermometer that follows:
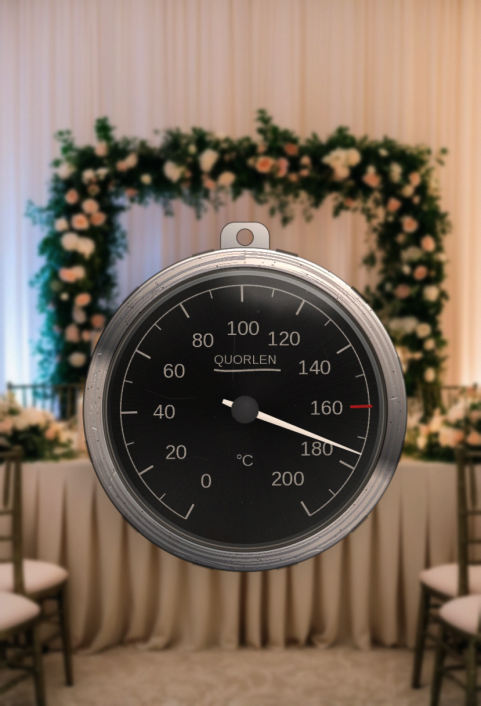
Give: 175 °C
